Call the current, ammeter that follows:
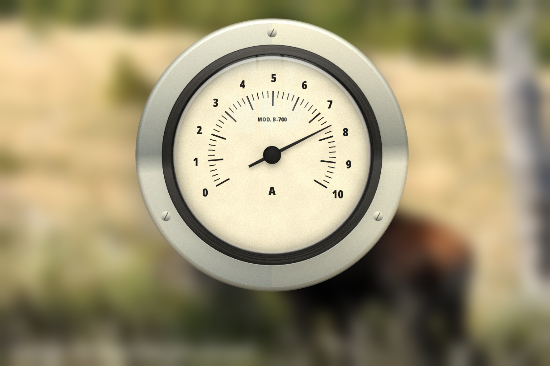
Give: 7.6 A
